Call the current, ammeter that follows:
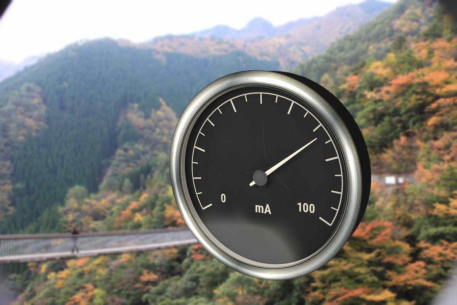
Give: 72.5 mA
